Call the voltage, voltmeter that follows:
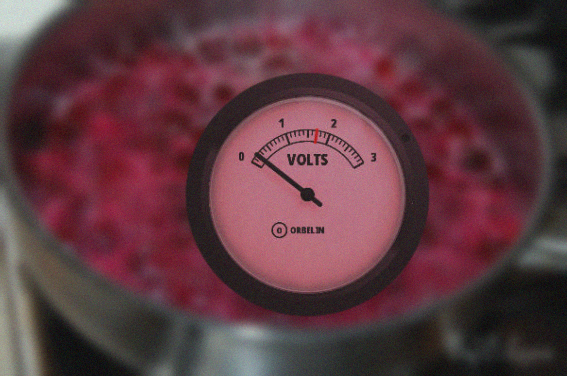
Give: 0.2 V
